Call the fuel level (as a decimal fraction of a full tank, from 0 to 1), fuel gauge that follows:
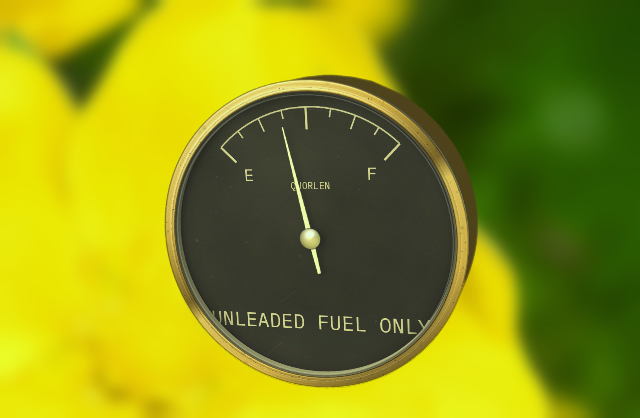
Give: 0.375
